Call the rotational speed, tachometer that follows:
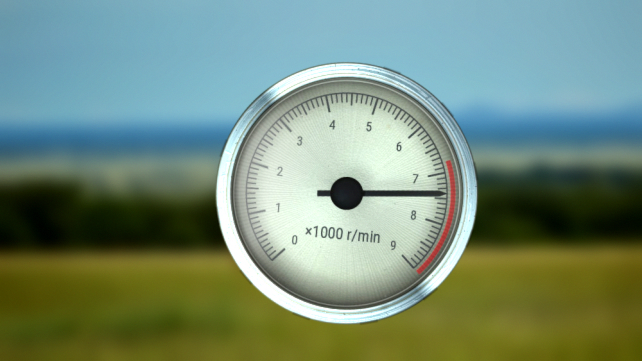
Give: 7400 rpm
